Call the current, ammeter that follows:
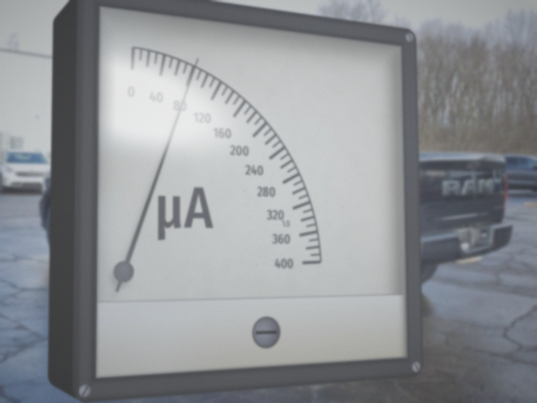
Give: 80 µA
